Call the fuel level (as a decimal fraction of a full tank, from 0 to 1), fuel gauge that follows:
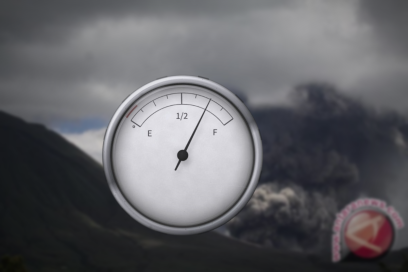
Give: 0.75
